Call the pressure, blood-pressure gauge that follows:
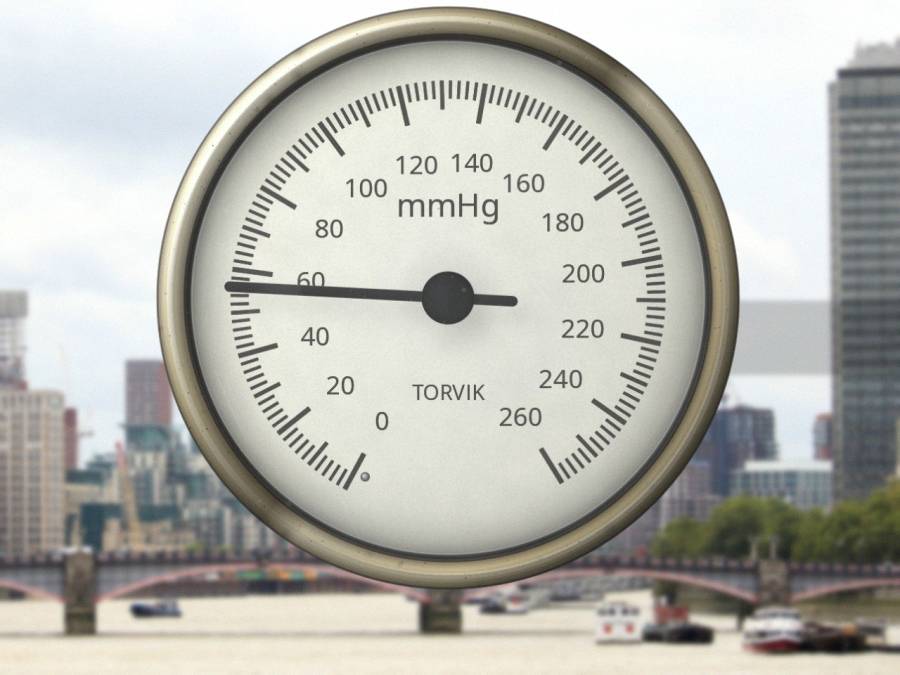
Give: 56 mmHg
